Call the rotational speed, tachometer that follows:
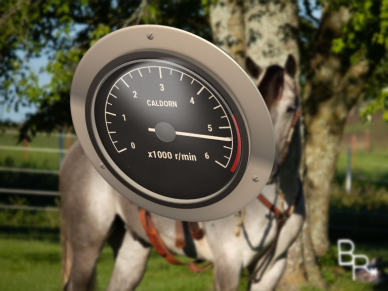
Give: 5250 rpm
